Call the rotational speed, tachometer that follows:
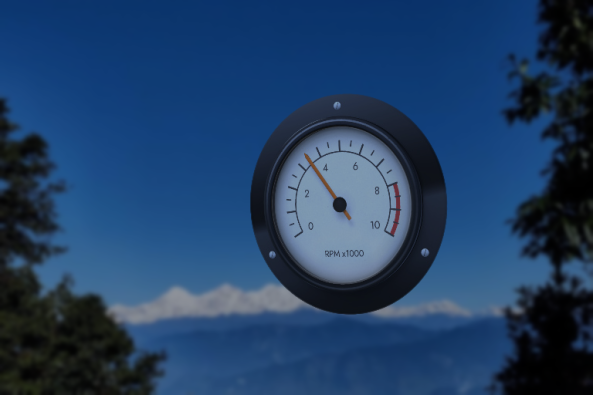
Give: 3500 rpm
